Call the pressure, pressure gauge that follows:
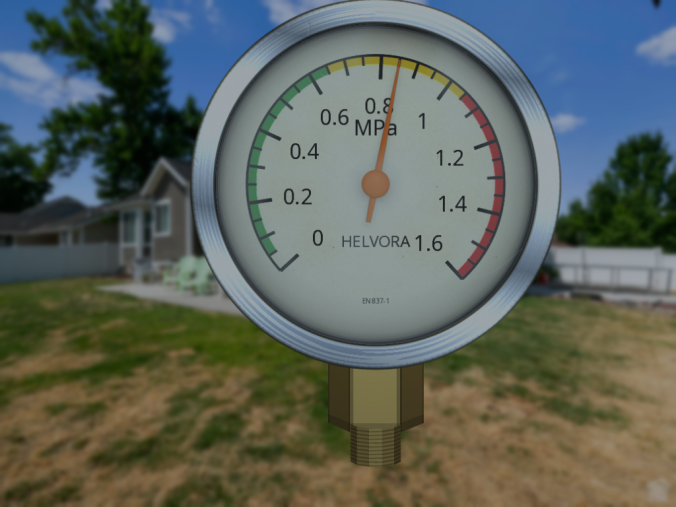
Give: 0.85 MPa
